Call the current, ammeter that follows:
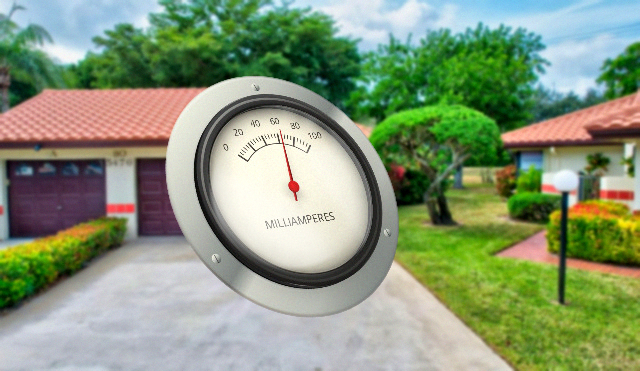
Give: 60 mA
